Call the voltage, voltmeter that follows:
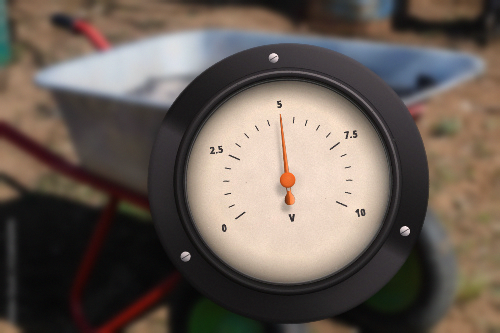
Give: 5 V
